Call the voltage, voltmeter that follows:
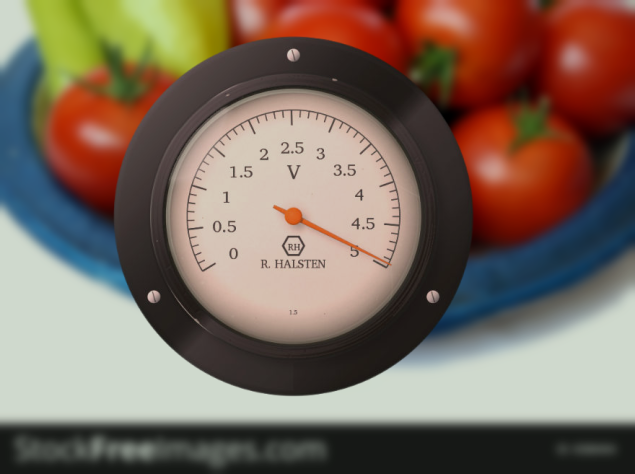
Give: 4.95 V
